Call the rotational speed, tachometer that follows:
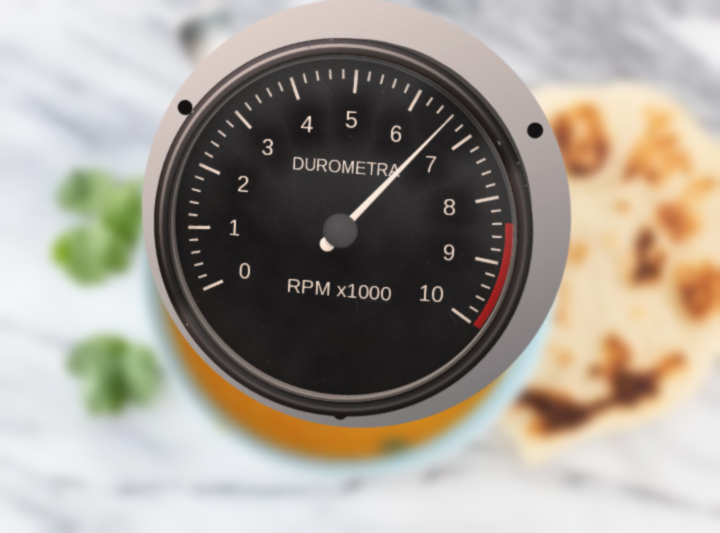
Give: 6600 rpm
